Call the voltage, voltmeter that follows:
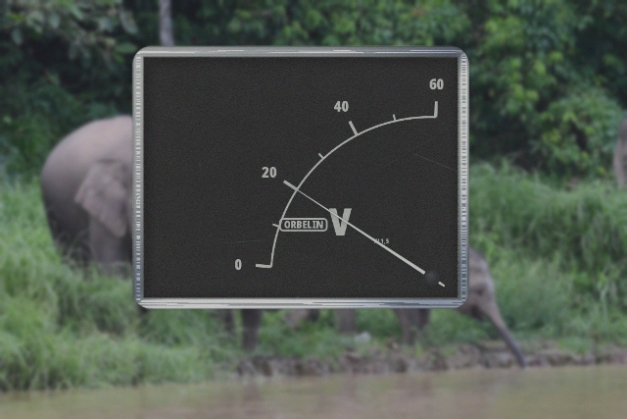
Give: 20 V
